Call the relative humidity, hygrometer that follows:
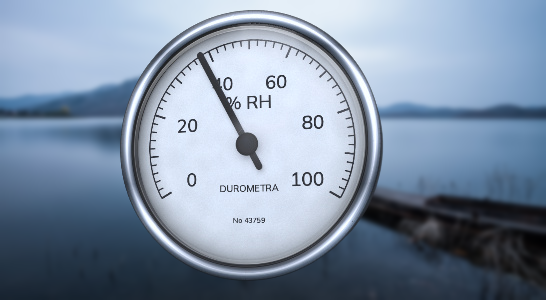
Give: 38 %
